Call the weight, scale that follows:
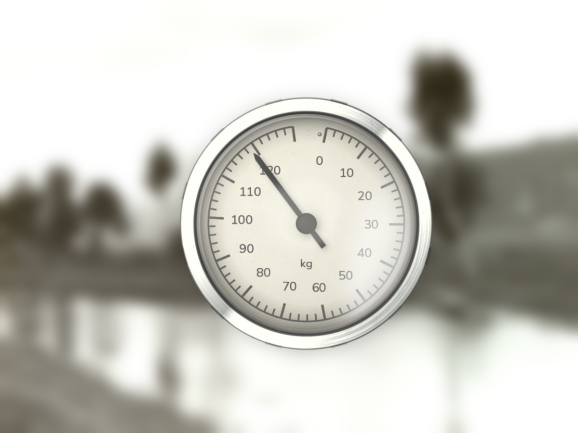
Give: 119 kg
